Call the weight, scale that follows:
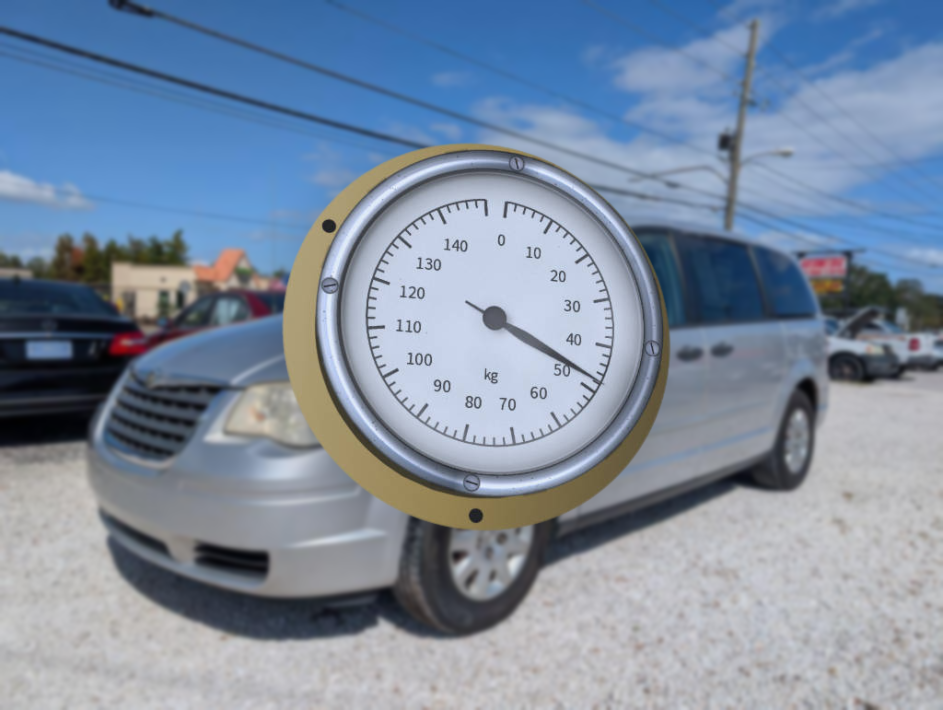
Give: 48 kg
